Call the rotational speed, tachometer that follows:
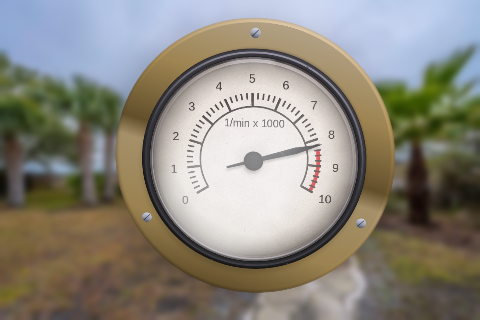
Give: 8200 rpm
